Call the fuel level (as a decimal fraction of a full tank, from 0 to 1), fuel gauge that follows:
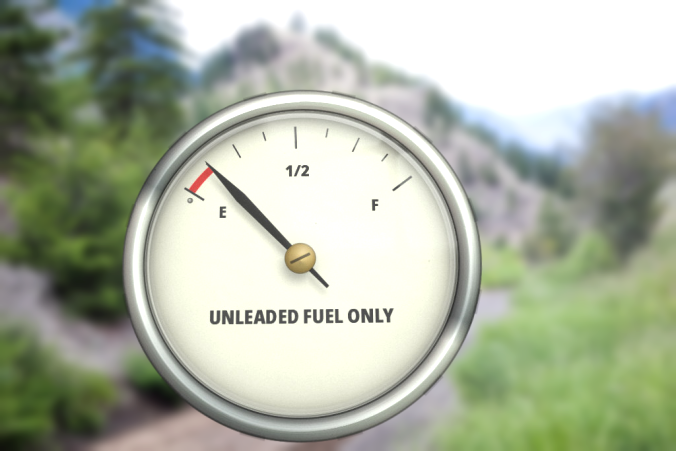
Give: 0.125
